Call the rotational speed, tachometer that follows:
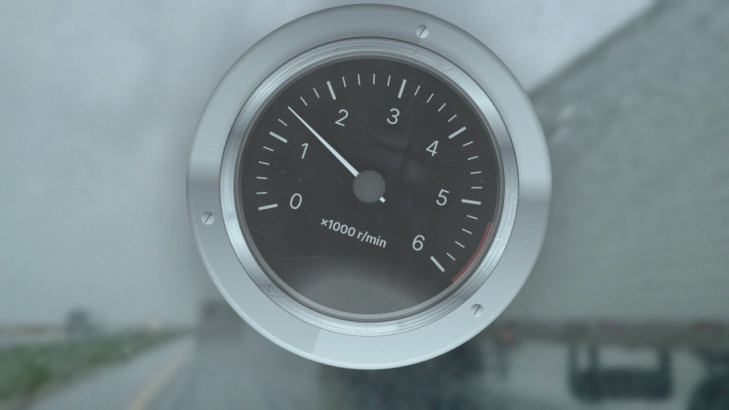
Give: 1400 rpm
